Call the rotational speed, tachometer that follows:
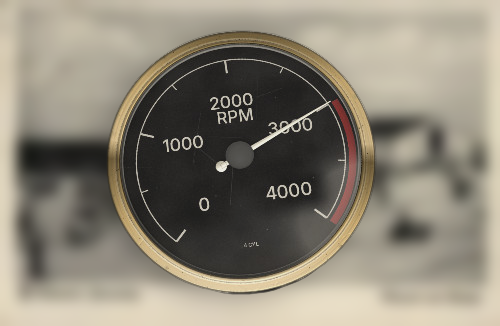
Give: 3000 rpm
